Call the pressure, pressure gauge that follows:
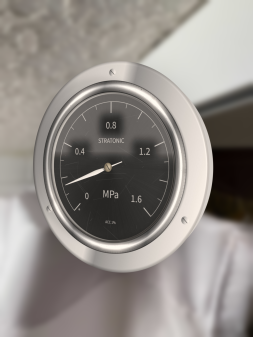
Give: 0.15 MPa
